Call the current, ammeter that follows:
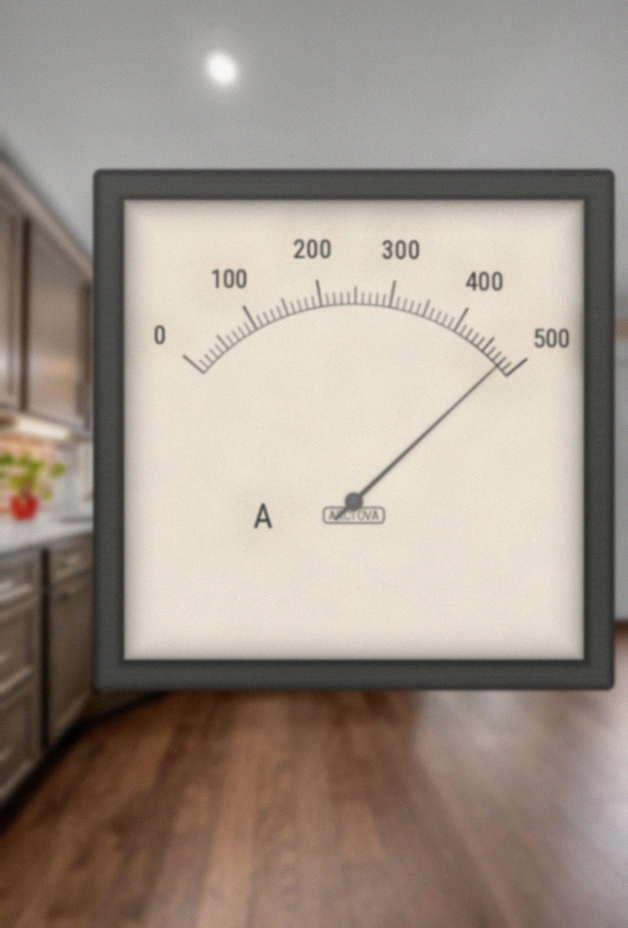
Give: 480 A
